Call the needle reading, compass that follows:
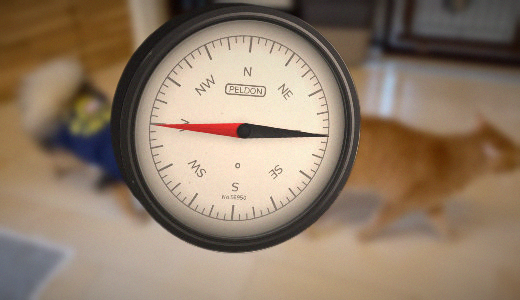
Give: 270 °
